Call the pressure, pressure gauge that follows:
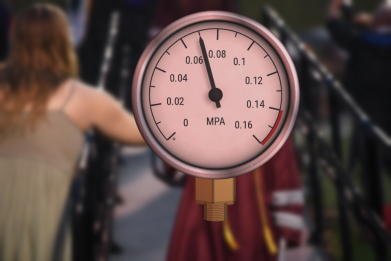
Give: 0.07 MPa
